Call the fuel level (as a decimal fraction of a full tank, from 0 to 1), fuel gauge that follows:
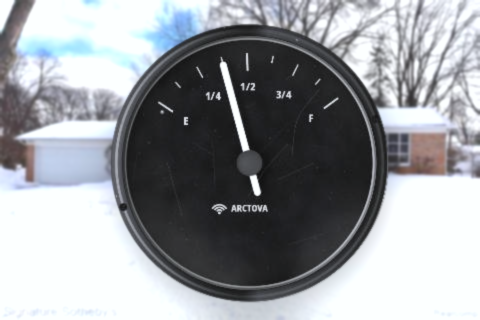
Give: 0.375
